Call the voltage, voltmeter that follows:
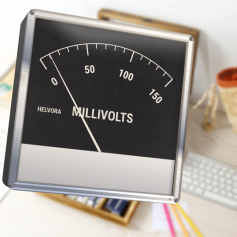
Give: 10 mV
